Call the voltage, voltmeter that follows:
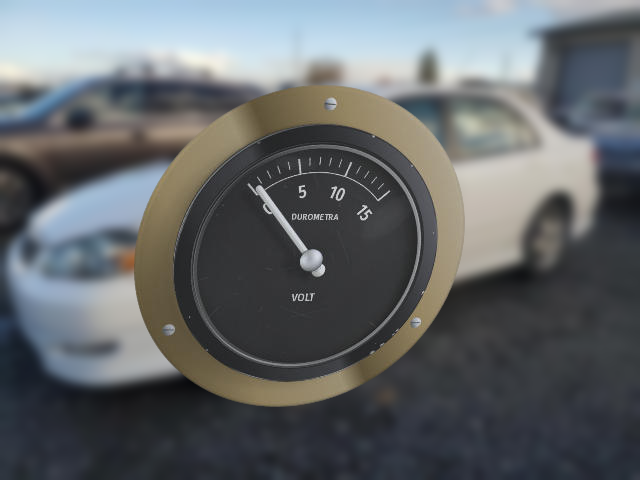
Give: 0.5 V
